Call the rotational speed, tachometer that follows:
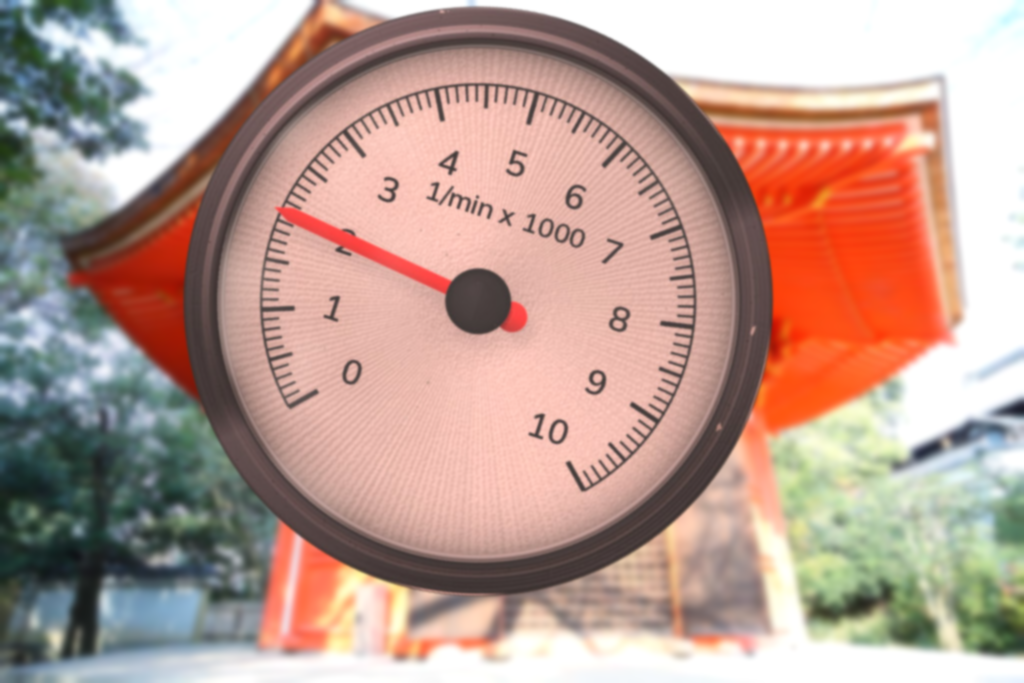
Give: 2000 rpm
